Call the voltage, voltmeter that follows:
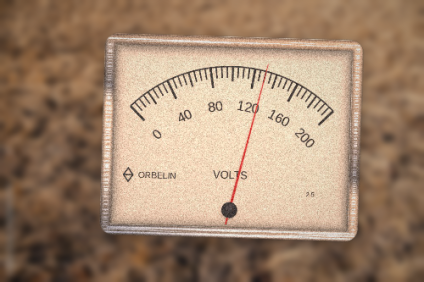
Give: 130 V
